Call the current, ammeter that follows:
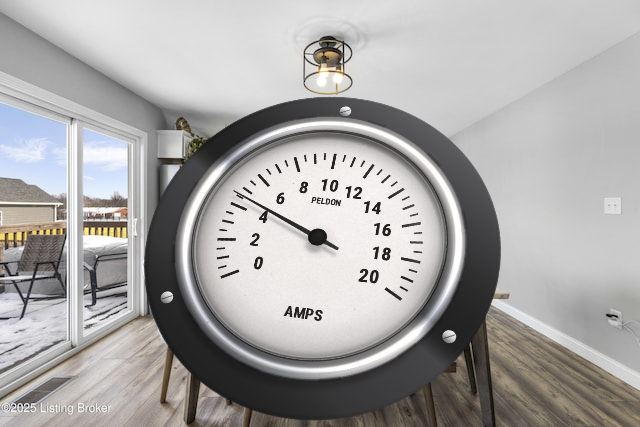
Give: 4.5 A
